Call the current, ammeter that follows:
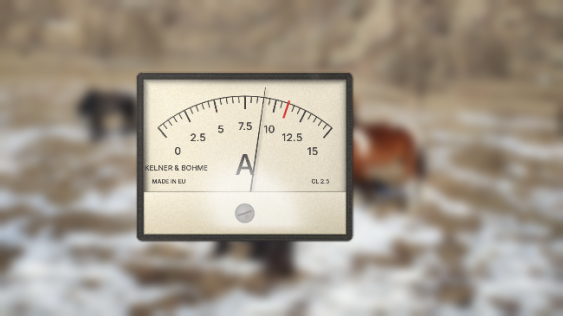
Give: 9 A
